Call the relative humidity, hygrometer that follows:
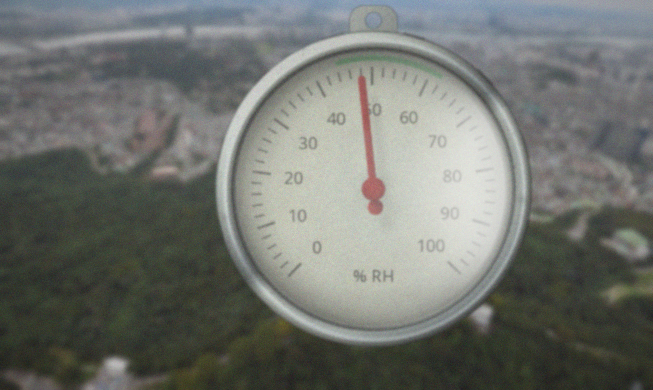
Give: 48 %
